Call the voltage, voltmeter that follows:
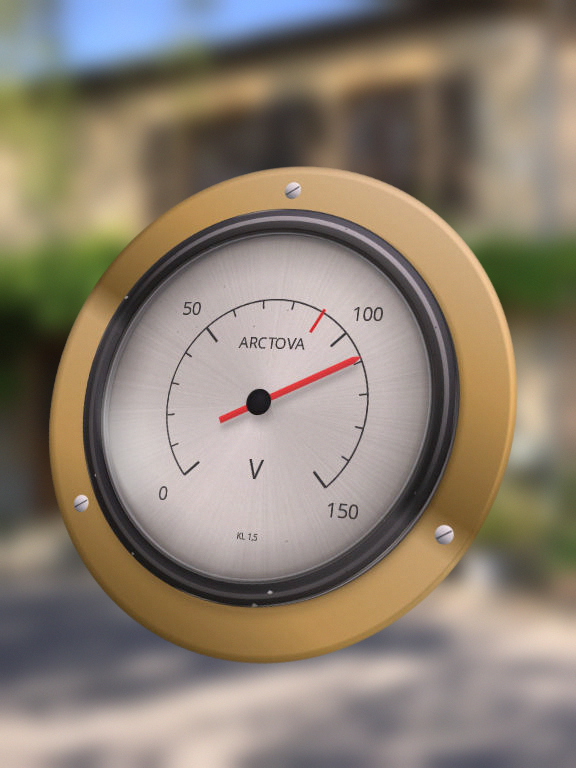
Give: 110 V
